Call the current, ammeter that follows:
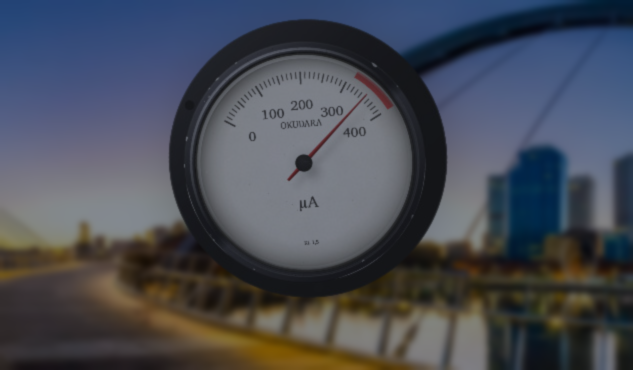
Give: 350 µA
